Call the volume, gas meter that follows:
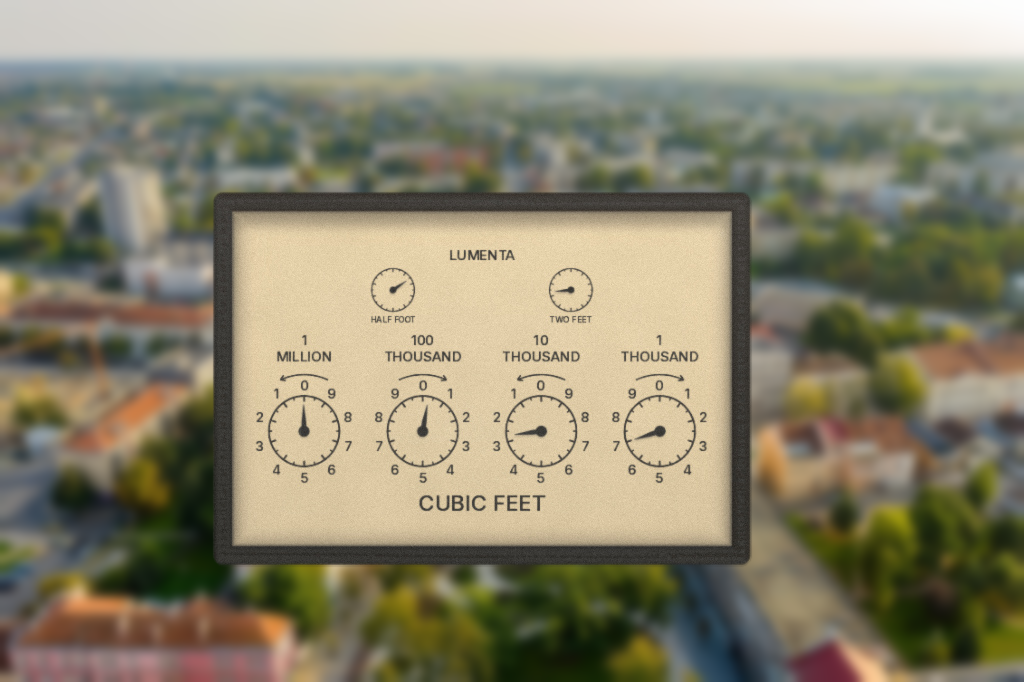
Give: 2700 ft³
